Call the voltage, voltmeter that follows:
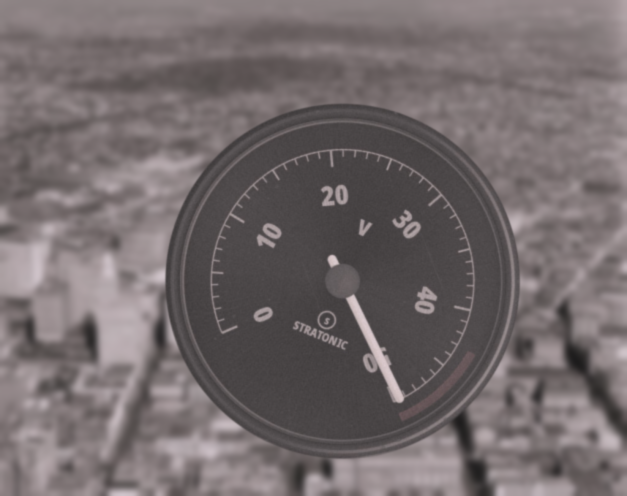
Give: 49.5 V
